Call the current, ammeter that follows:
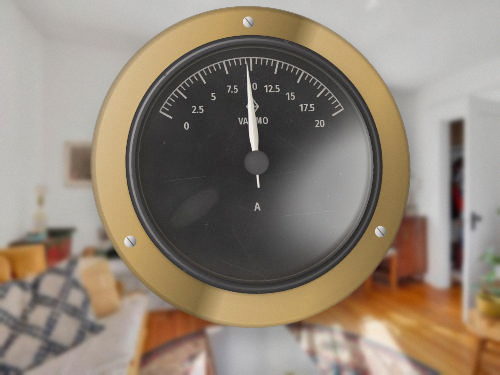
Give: 9.5 A
